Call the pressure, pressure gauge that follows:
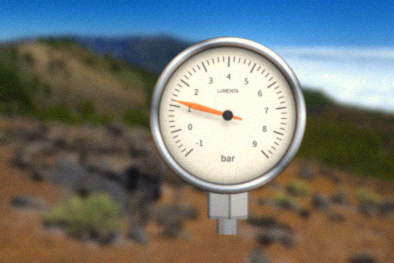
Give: 1.2 bar
